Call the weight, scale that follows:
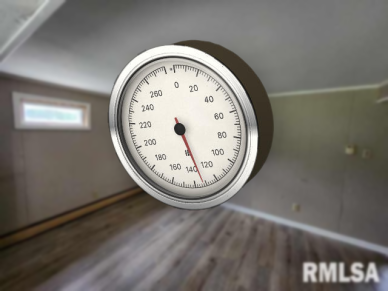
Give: 130 lb
